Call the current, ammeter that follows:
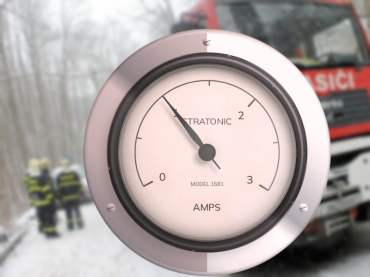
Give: 1 A
